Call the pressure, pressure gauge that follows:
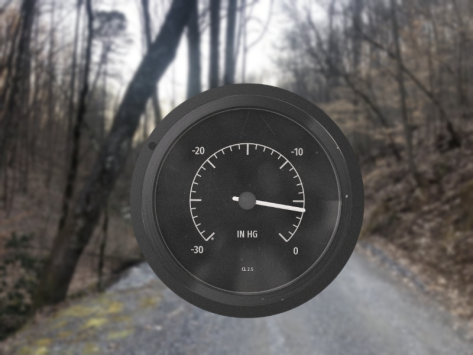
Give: -4 inHg
